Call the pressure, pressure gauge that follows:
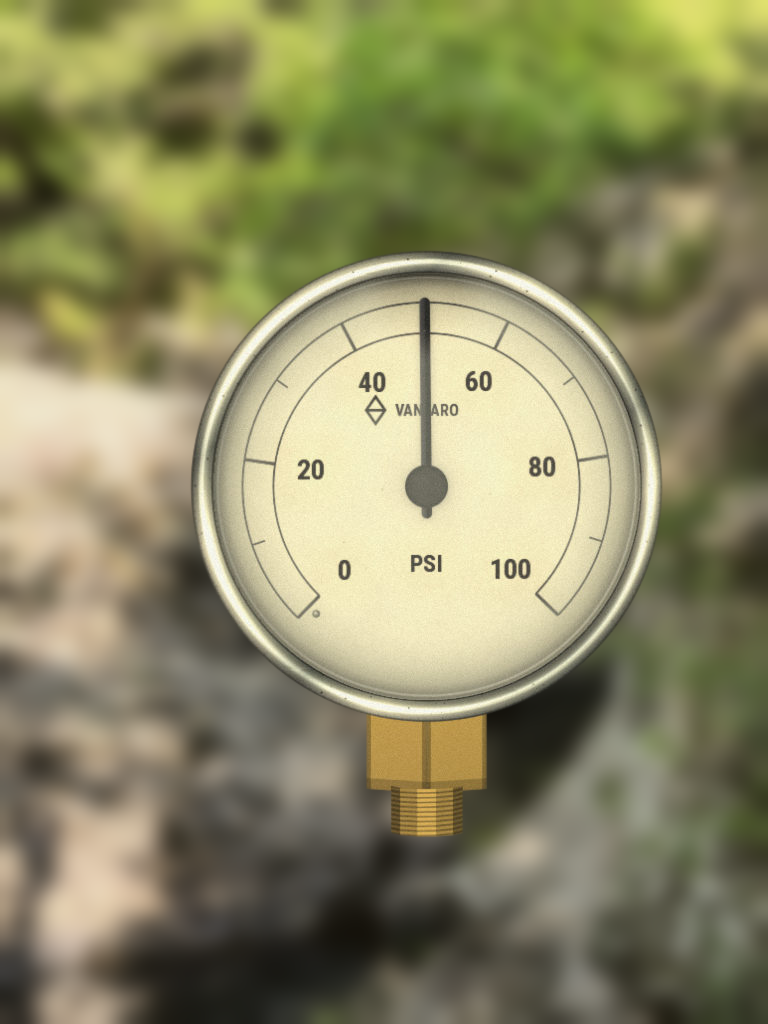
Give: 50 psi
